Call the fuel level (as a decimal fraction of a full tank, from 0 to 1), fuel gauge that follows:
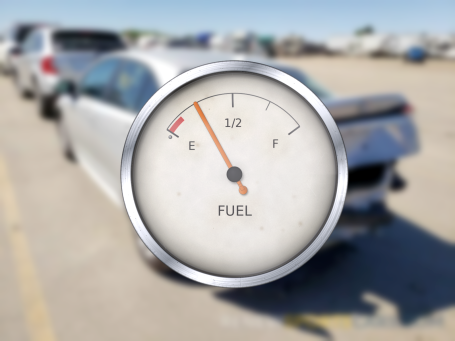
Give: 0.25
